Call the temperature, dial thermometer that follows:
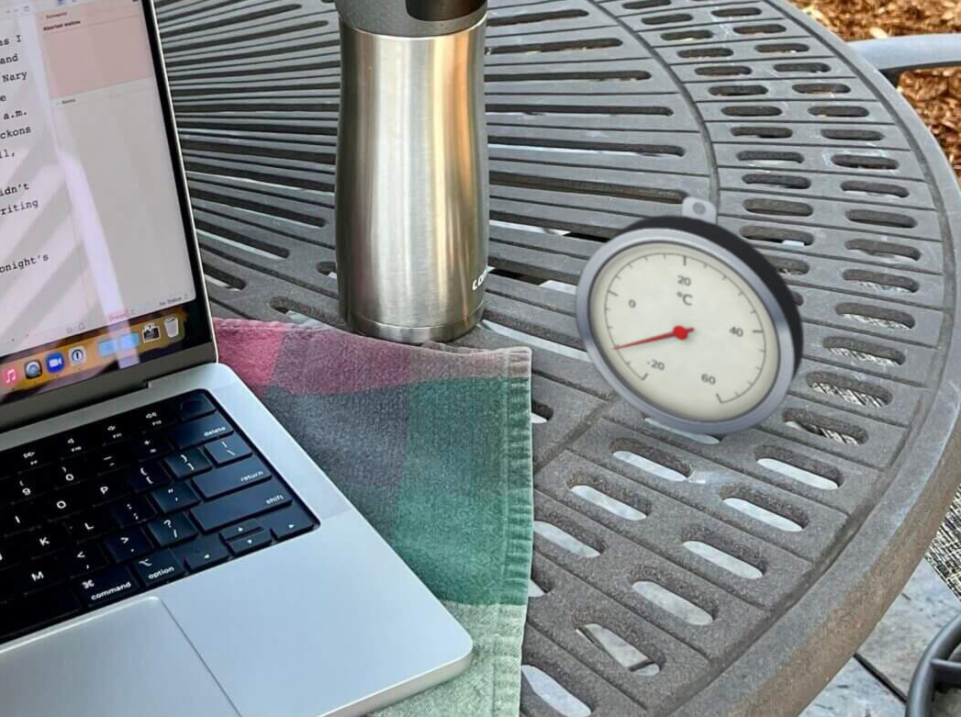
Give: -12 °C
